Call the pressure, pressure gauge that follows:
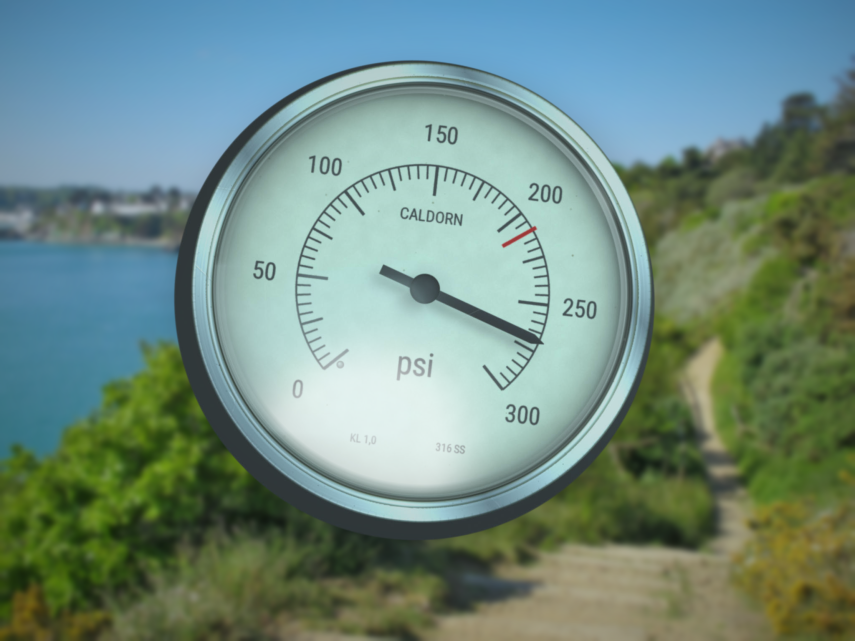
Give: 270 psi
